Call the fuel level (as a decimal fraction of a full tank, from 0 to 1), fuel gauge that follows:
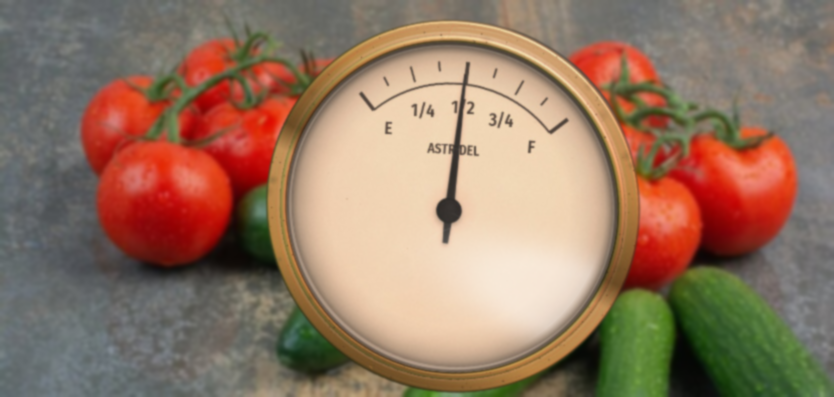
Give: 0.5
